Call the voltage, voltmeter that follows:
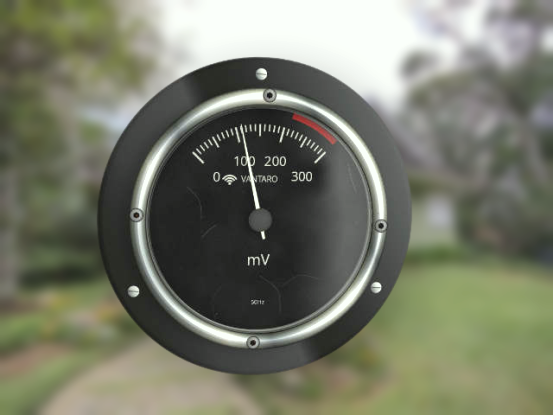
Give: 110 mV
